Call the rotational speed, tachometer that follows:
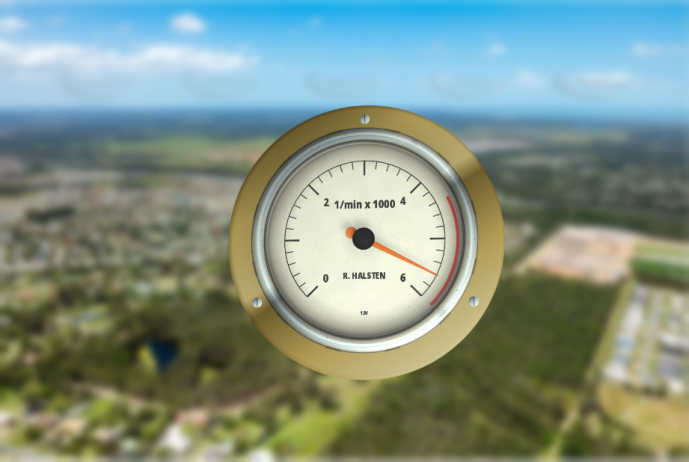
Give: 5600 rpm
